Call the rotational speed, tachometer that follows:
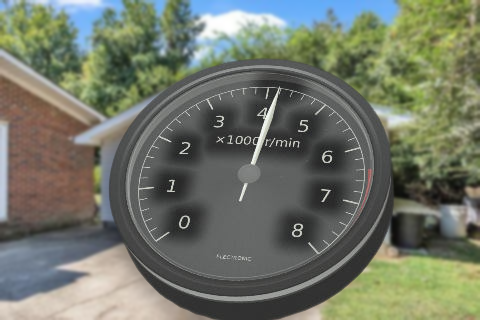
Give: 4200 rpm
